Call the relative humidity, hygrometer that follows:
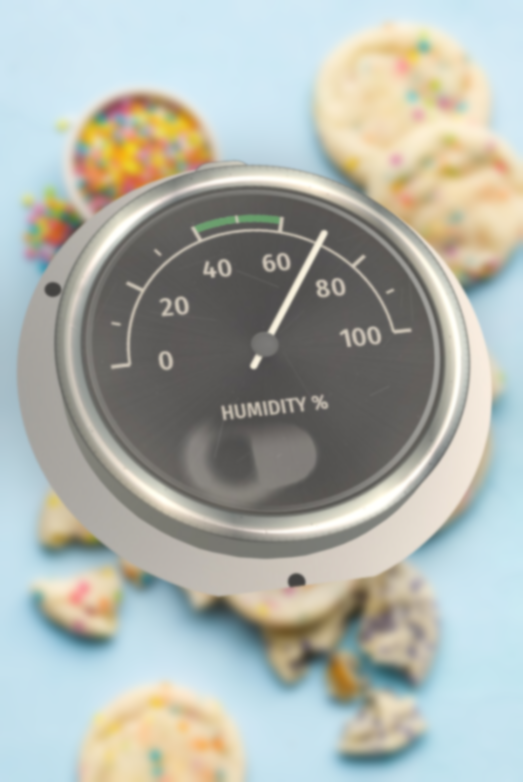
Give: 70 %
